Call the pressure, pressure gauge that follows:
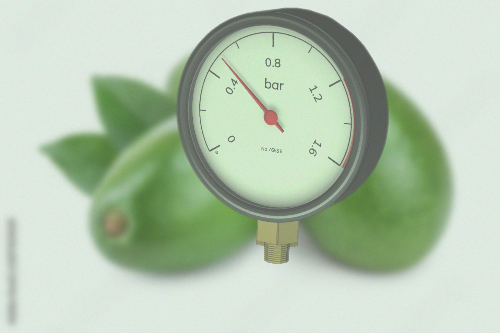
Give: 0.5 bar
